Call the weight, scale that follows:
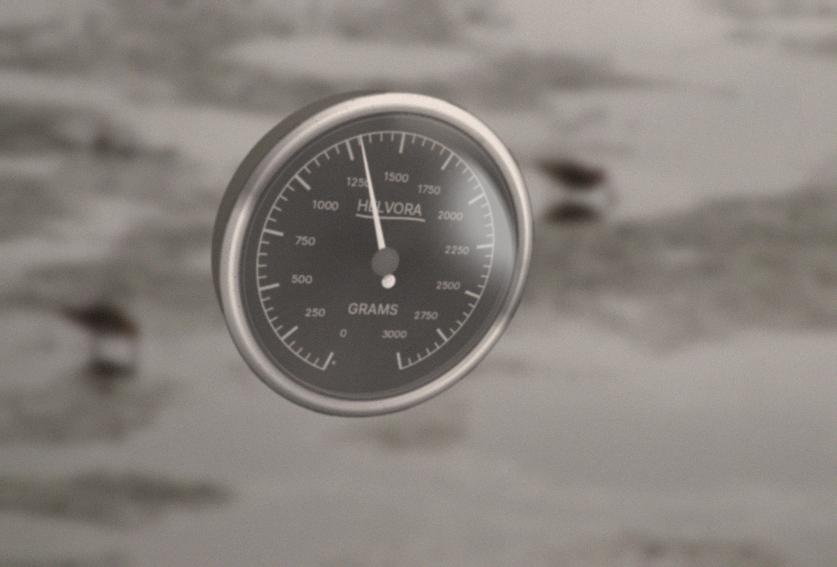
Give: 1300 g
